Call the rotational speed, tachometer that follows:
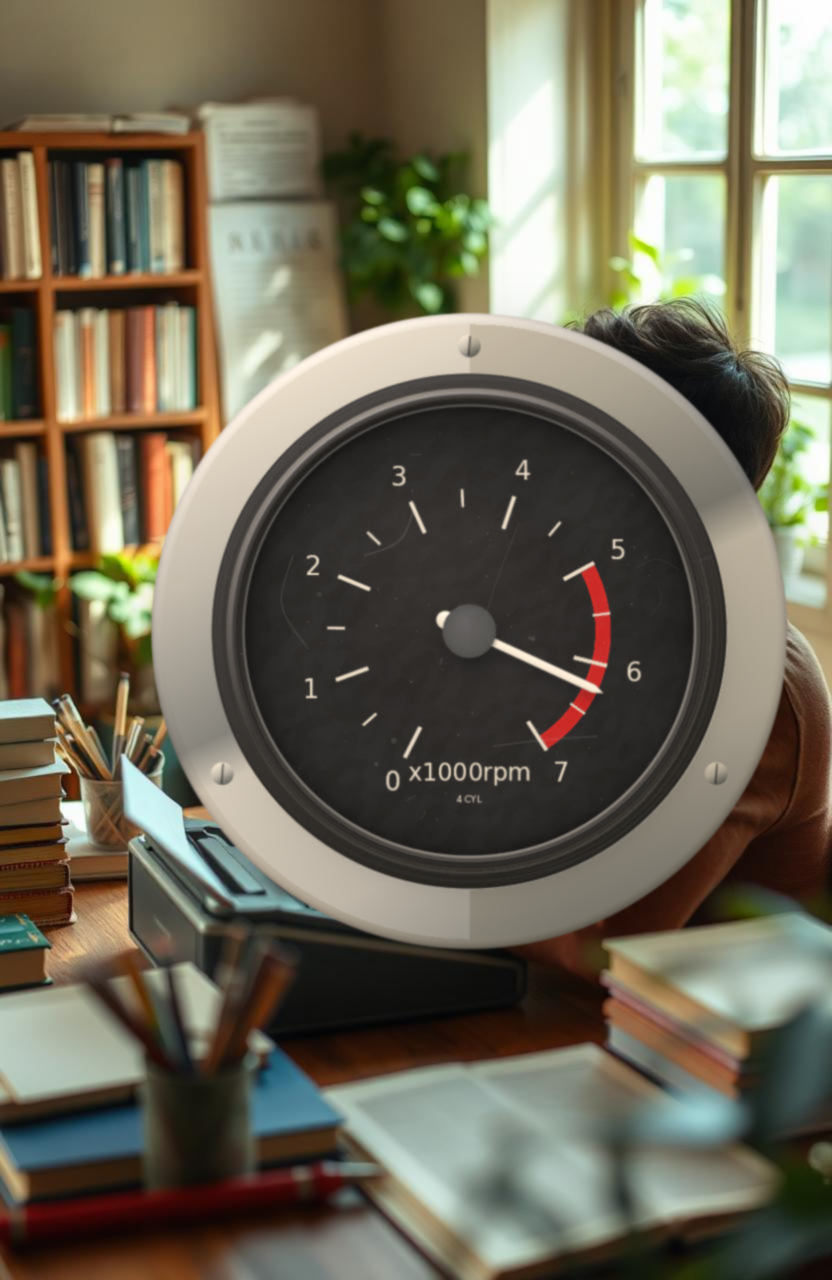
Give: 6250 rpm
